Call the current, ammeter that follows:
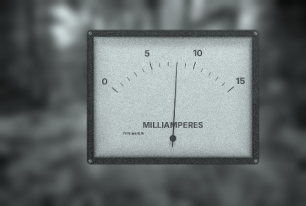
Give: 8 mA
